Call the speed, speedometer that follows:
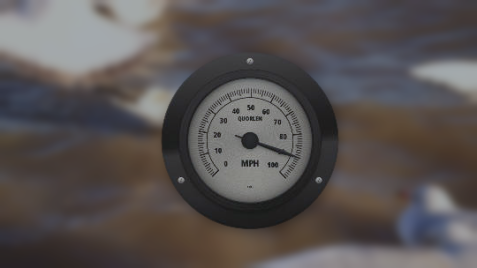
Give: 90 mph
